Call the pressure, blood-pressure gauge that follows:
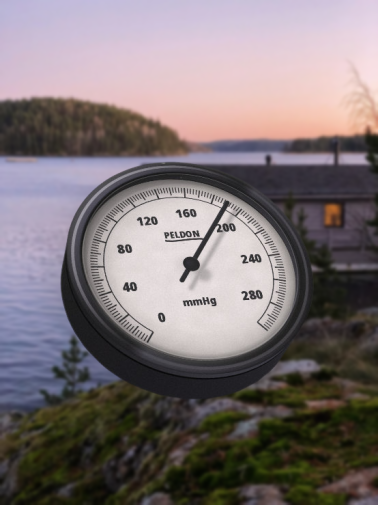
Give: 190 mmHg
